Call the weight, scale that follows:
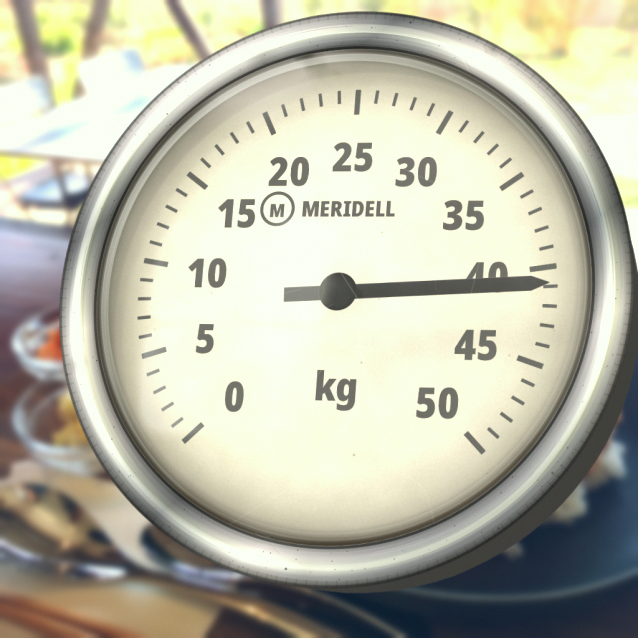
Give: 41 kg
